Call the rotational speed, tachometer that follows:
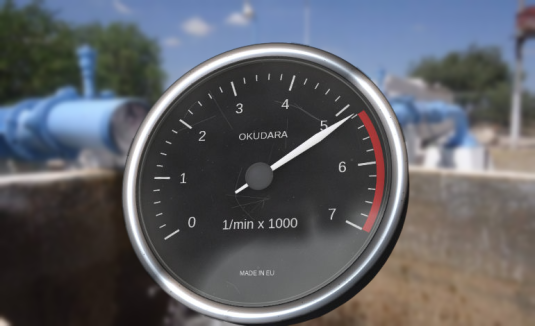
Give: 5200 rpm
